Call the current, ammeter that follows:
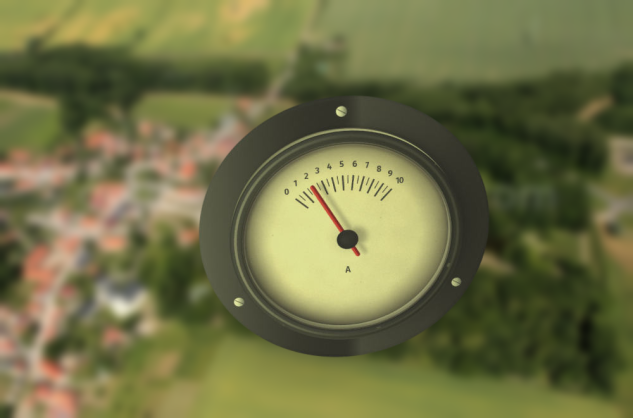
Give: 2 A
